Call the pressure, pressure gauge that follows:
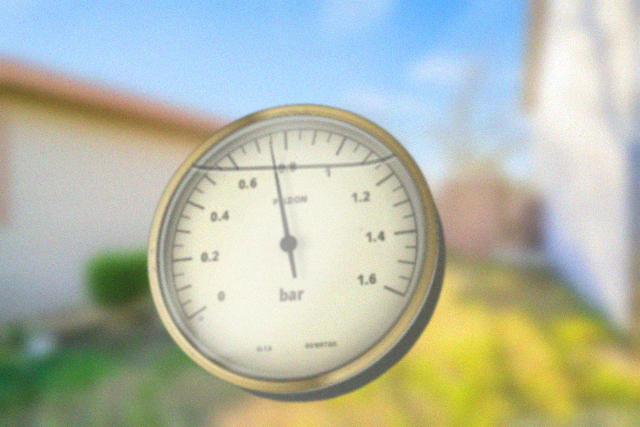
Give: 0.75 bar
